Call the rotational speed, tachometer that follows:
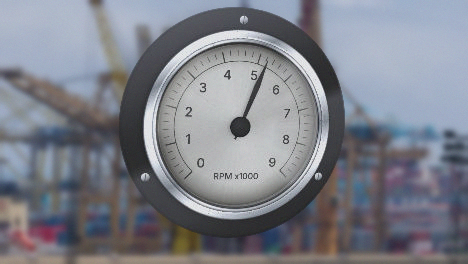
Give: 5200 rpm
